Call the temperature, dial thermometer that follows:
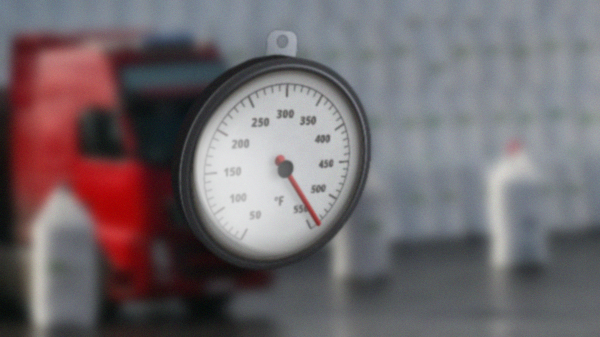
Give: 540 °F
